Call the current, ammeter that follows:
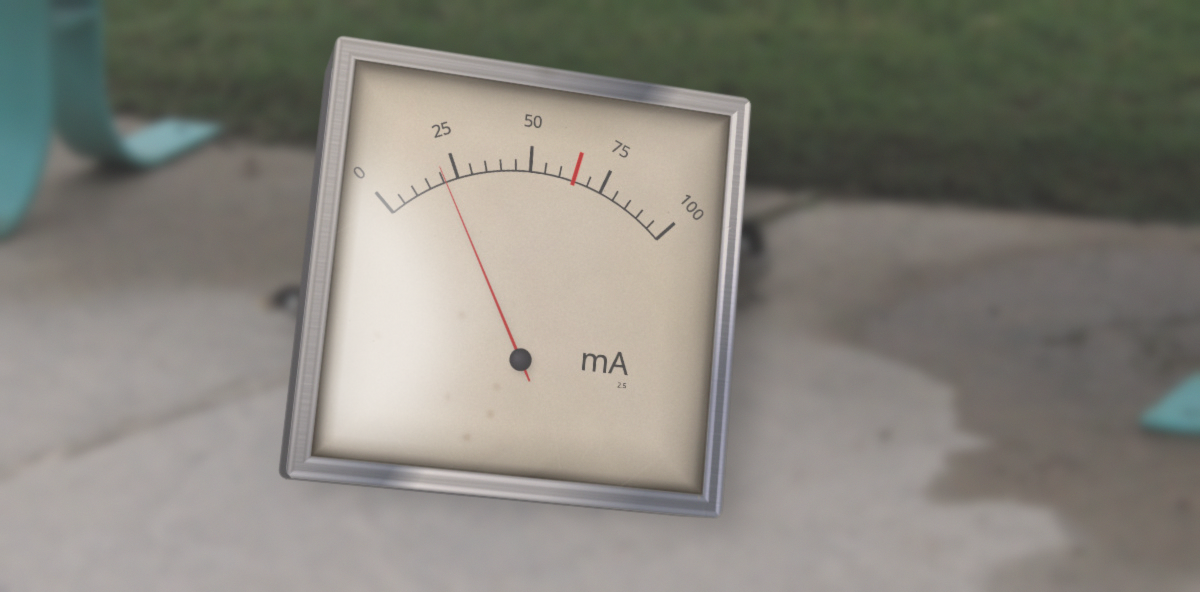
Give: 20 mA
